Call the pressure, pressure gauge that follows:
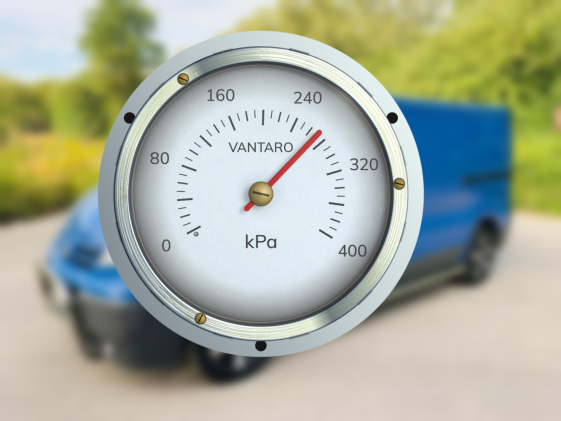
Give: 270 kPa
